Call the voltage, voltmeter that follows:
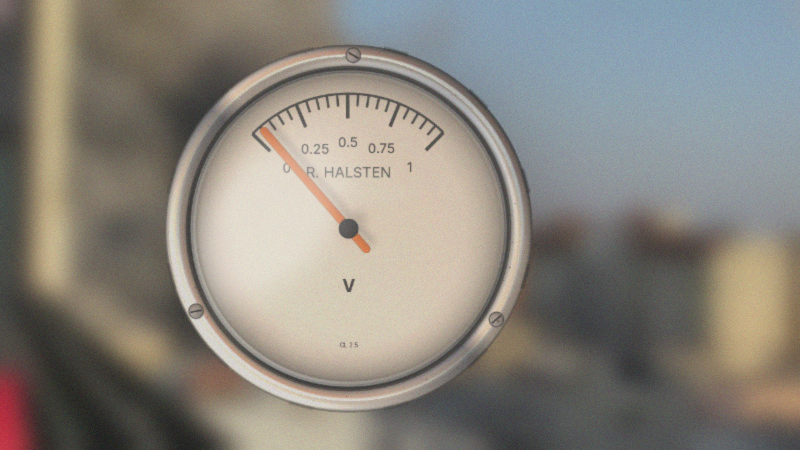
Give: 0.05 V
